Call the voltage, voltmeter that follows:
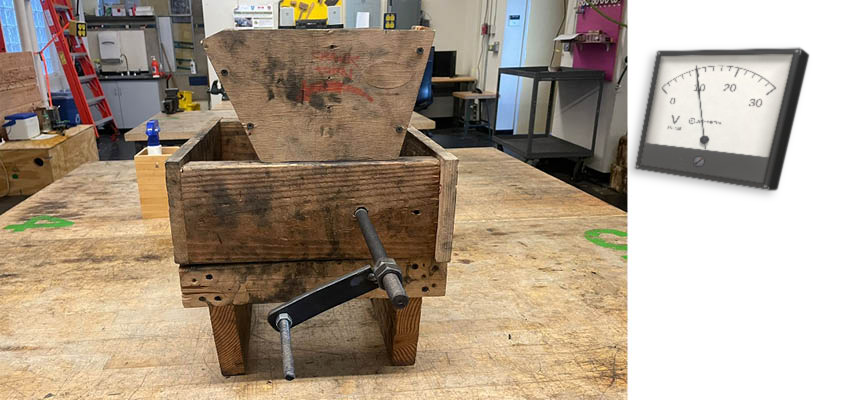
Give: 10 V
